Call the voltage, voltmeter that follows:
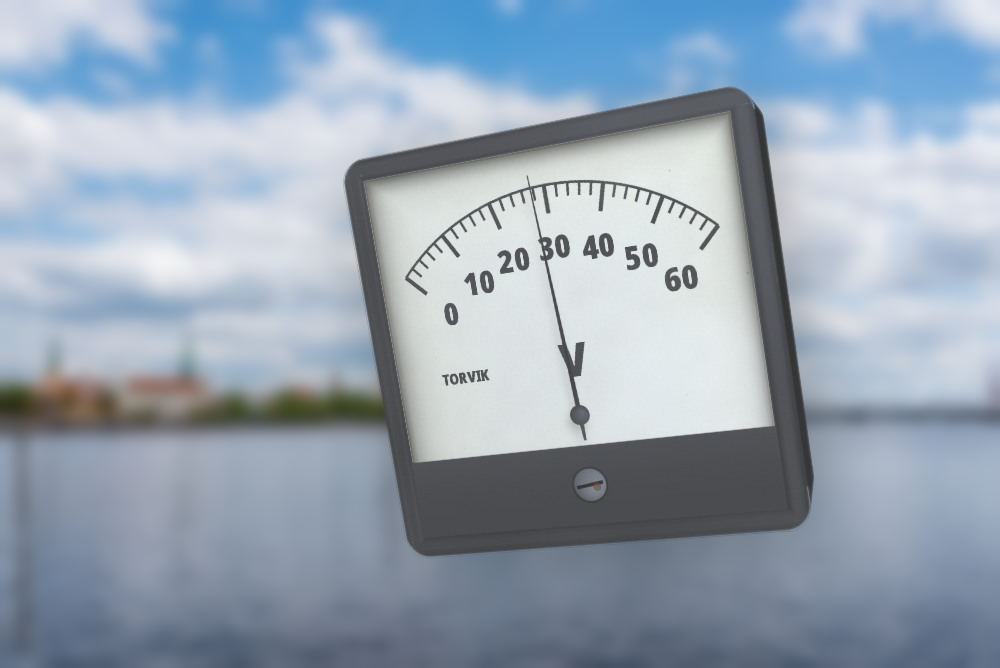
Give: 28 V
